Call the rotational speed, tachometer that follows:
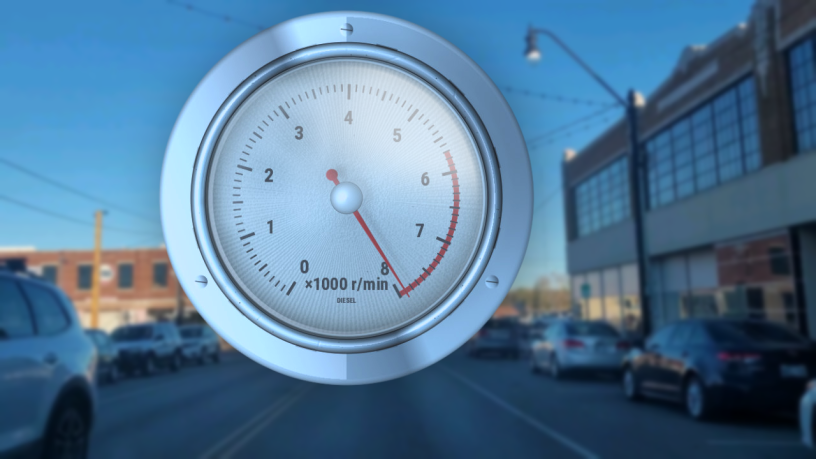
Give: 7900 rpm
